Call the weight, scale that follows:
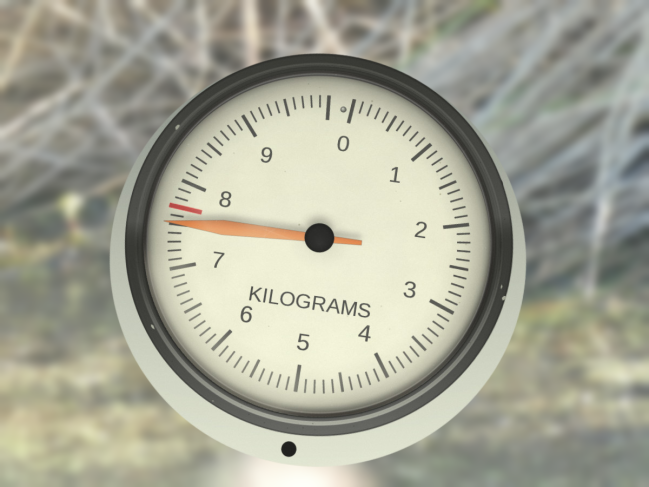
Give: 7.5 kg
